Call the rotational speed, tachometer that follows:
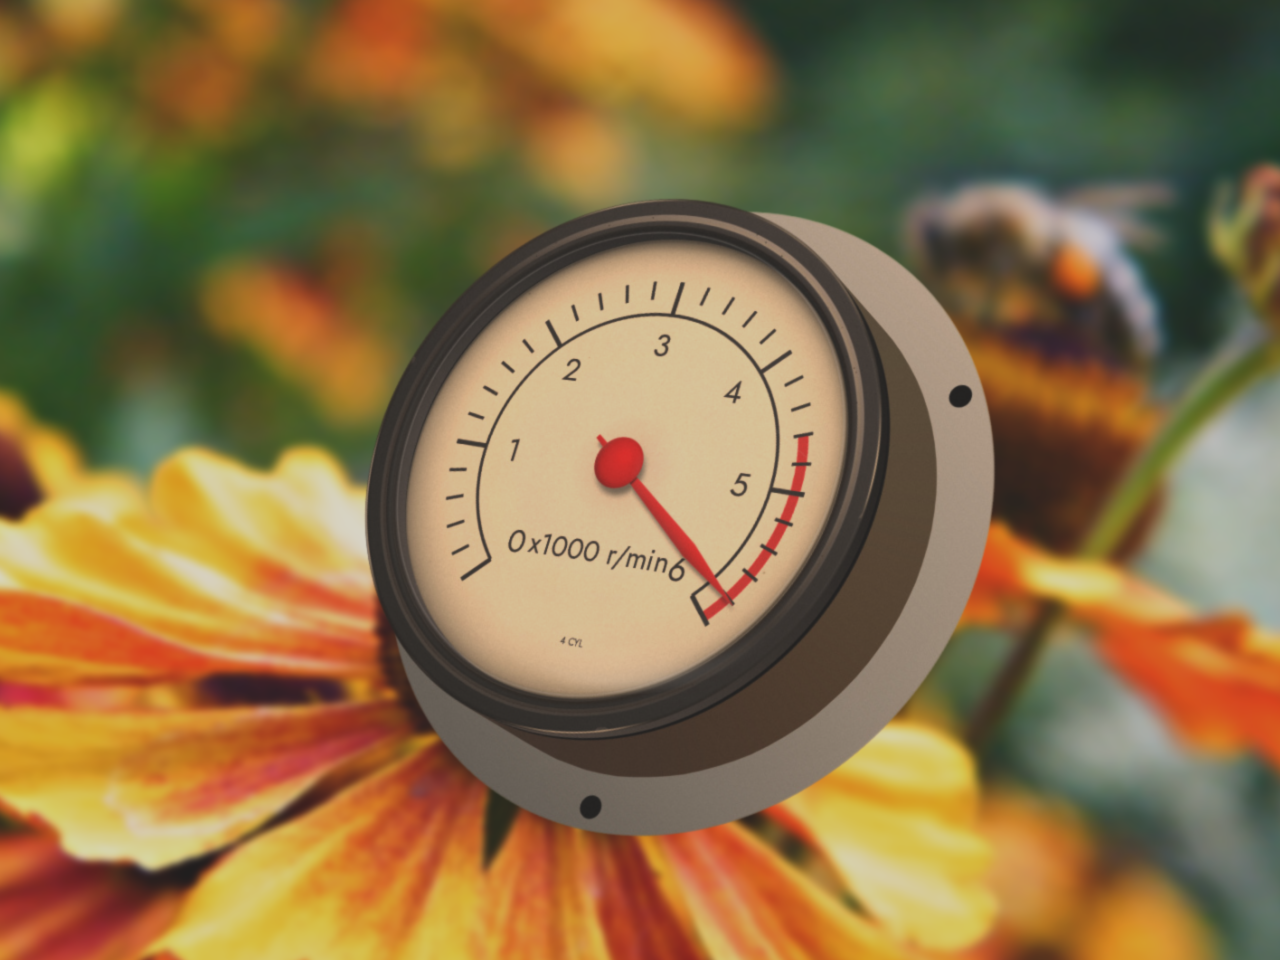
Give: 5800 rpm
